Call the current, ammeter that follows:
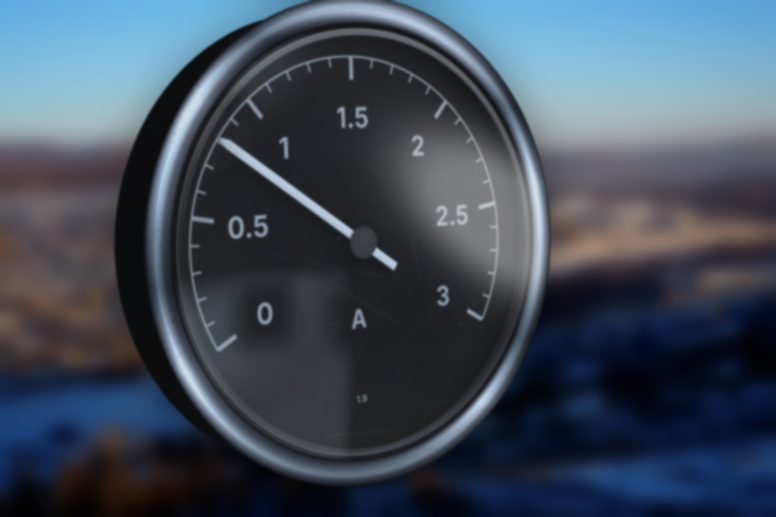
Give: 0.8 A
